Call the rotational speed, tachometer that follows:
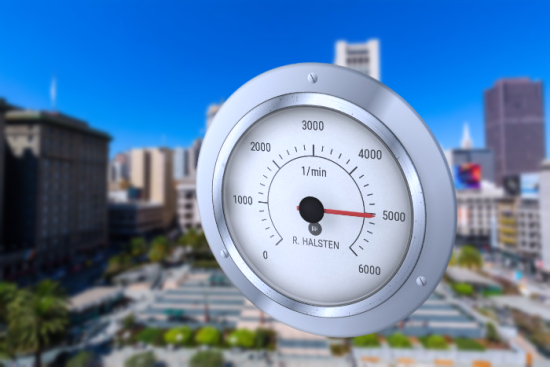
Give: 5000 rpm
